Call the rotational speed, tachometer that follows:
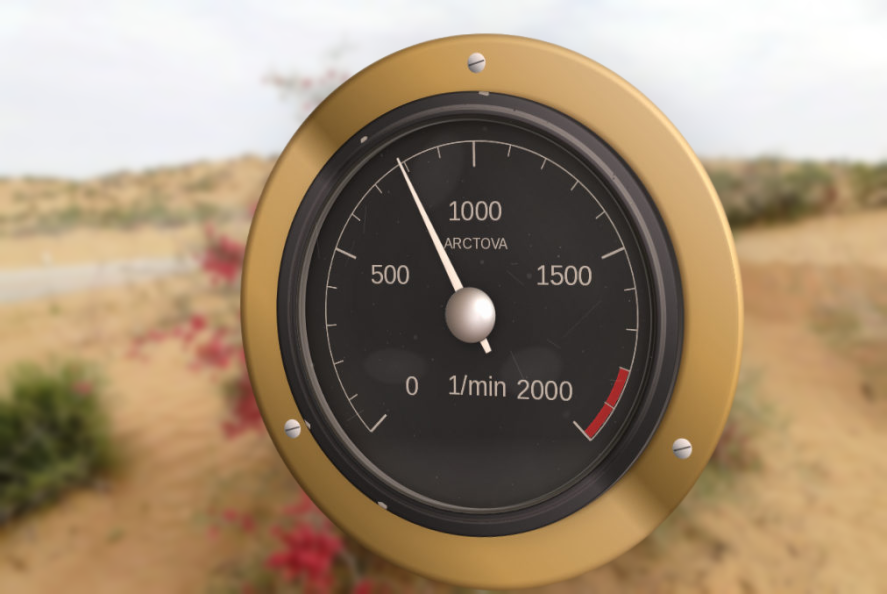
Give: 800 rpm
